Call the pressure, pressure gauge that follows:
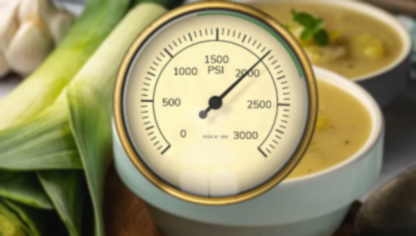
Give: 2000 psi
